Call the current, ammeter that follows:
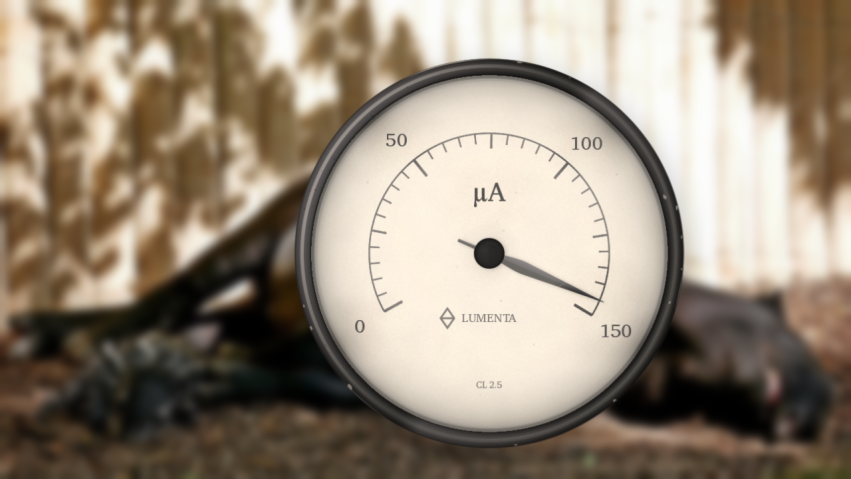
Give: 145 µA
